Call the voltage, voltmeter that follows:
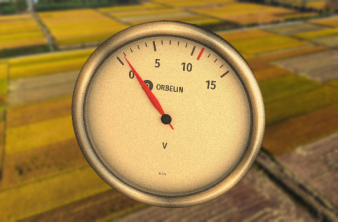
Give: 1 V
